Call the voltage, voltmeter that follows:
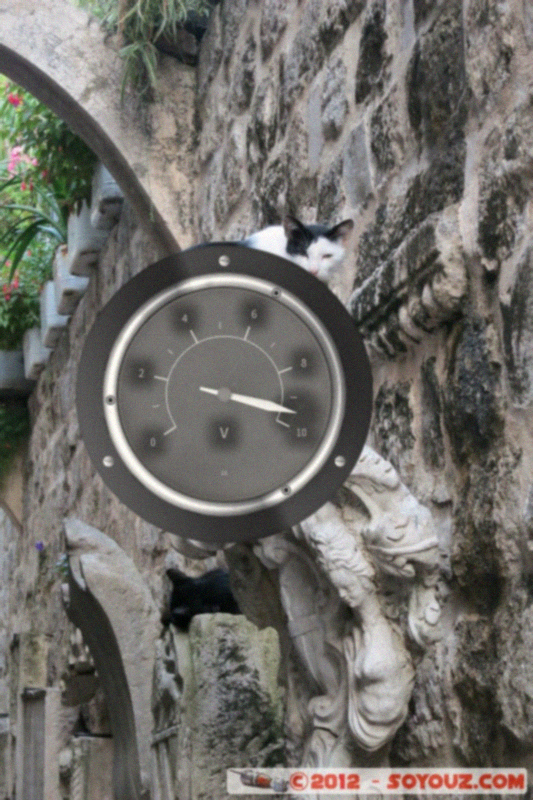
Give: 9.5 V
